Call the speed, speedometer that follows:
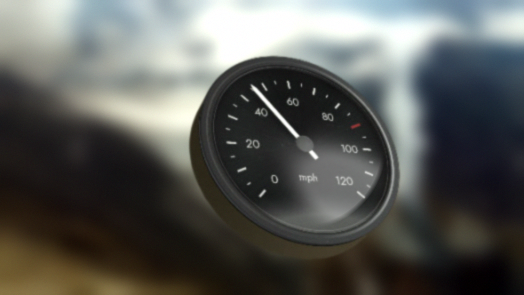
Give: 45 mph
